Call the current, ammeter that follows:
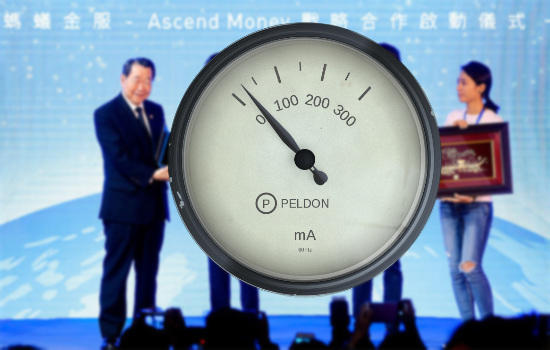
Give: 25 mA
